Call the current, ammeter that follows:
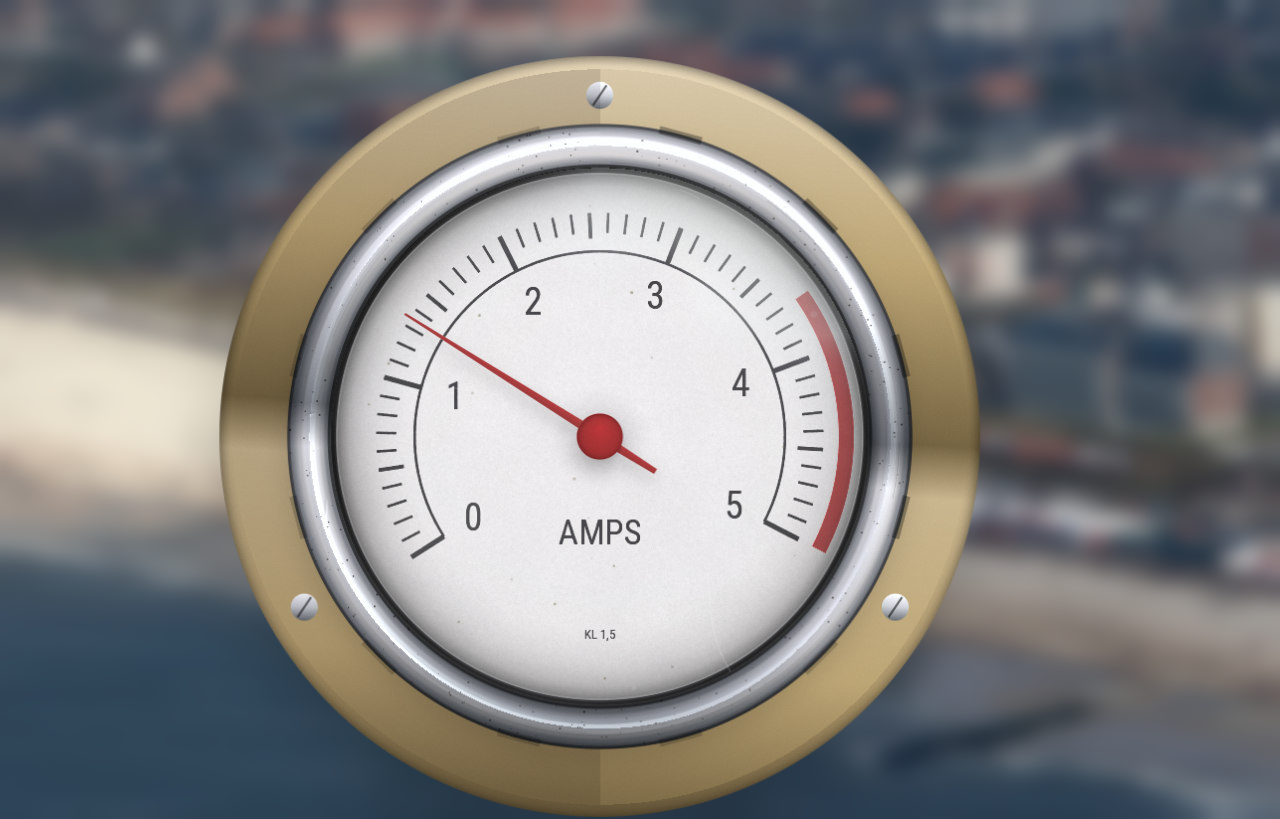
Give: 1.35 A
